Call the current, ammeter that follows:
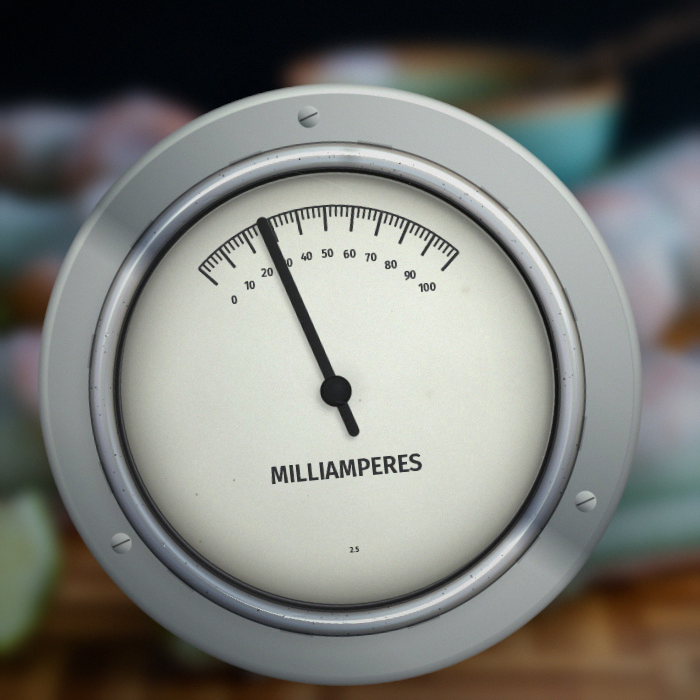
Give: 28 mA
